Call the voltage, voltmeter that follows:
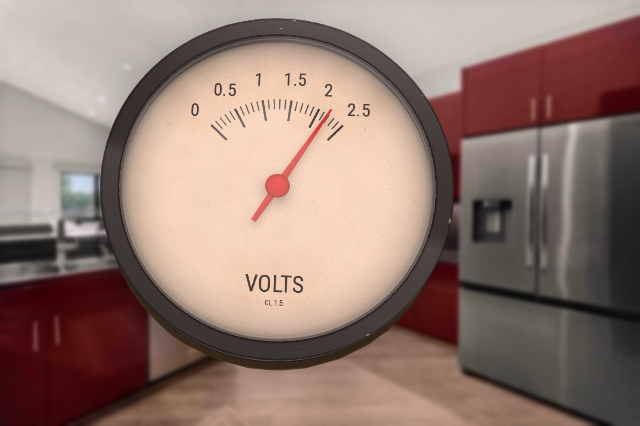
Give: 2.2 V
